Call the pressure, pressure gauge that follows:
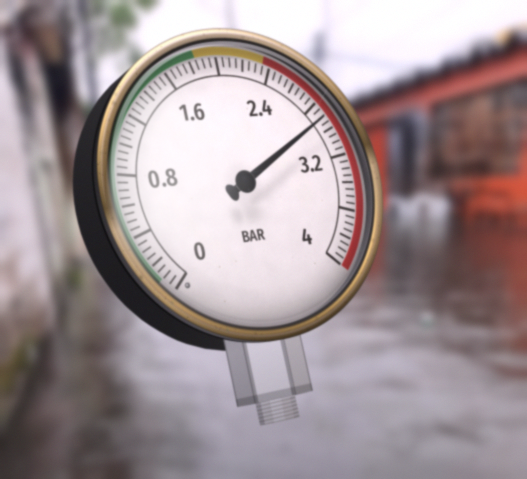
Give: 2.9 bar
